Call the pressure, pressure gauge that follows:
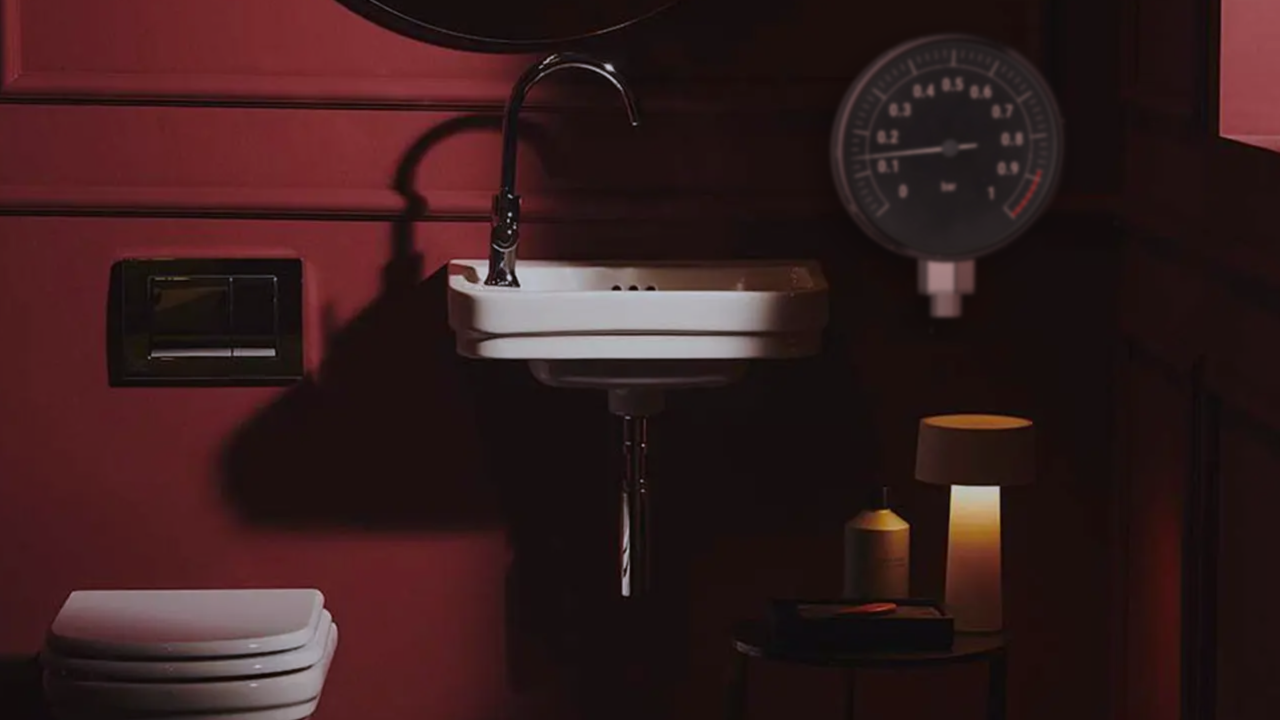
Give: 0.14 bar
